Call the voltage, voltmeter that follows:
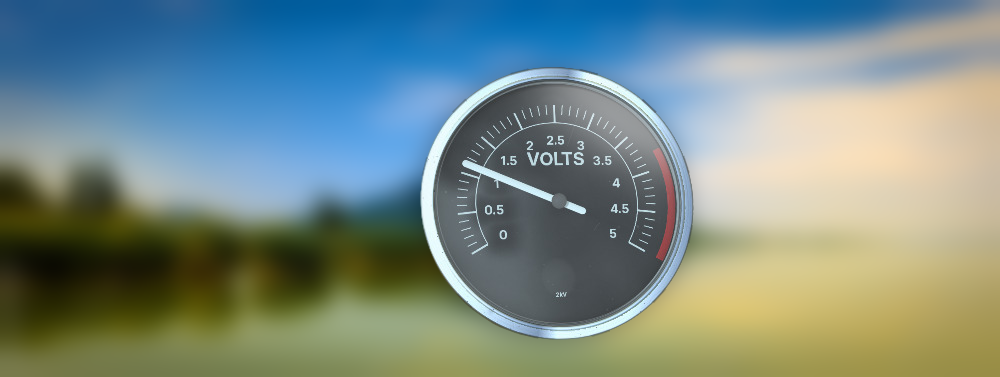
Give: 1.1 V
